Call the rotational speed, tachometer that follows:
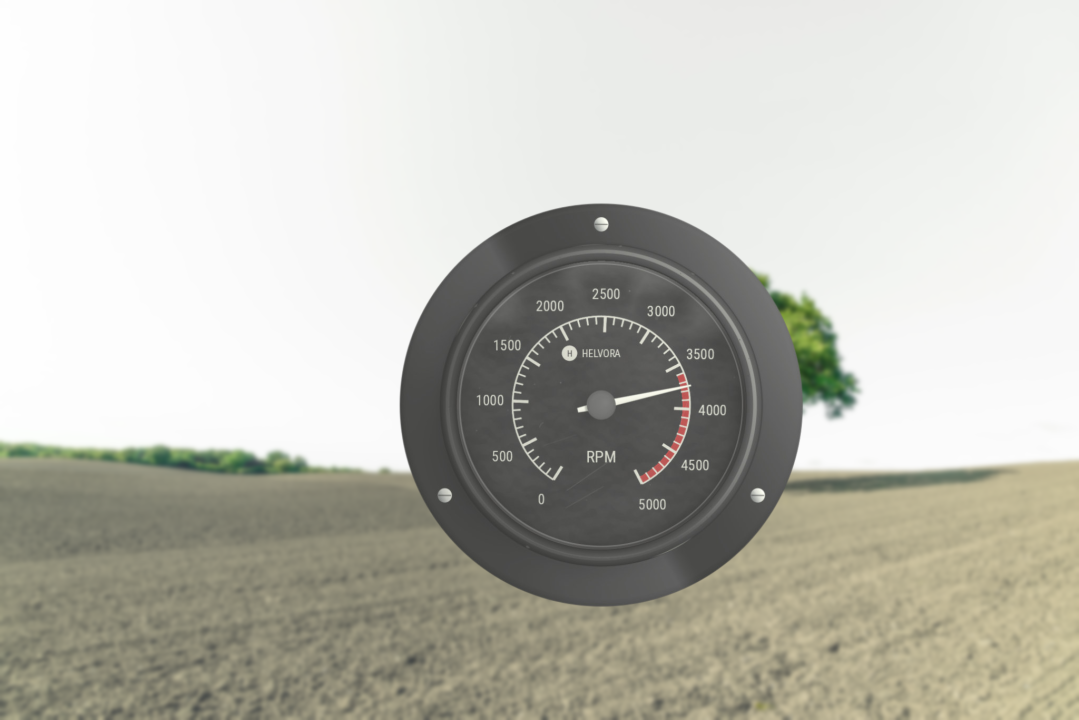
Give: 3750 rpm
